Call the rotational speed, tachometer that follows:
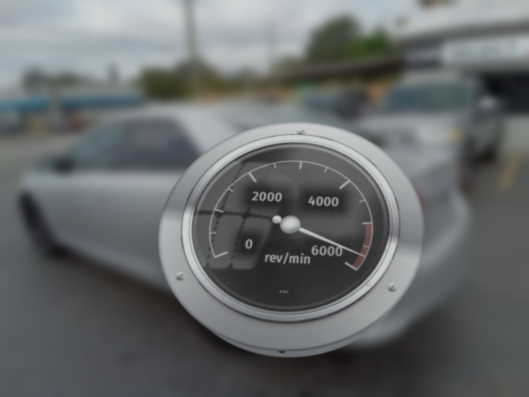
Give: 5750 rpm
